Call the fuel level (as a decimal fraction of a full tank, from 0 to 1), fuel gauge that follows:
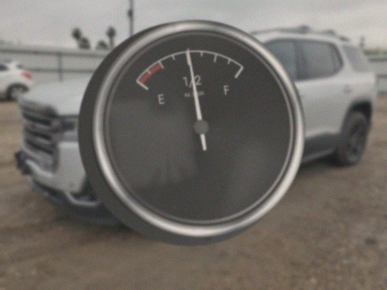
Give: 0.5
